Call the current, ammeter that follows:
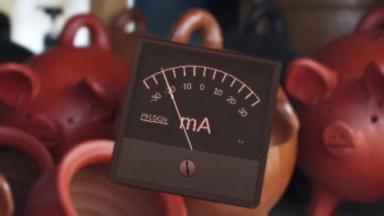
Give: -20 mA
